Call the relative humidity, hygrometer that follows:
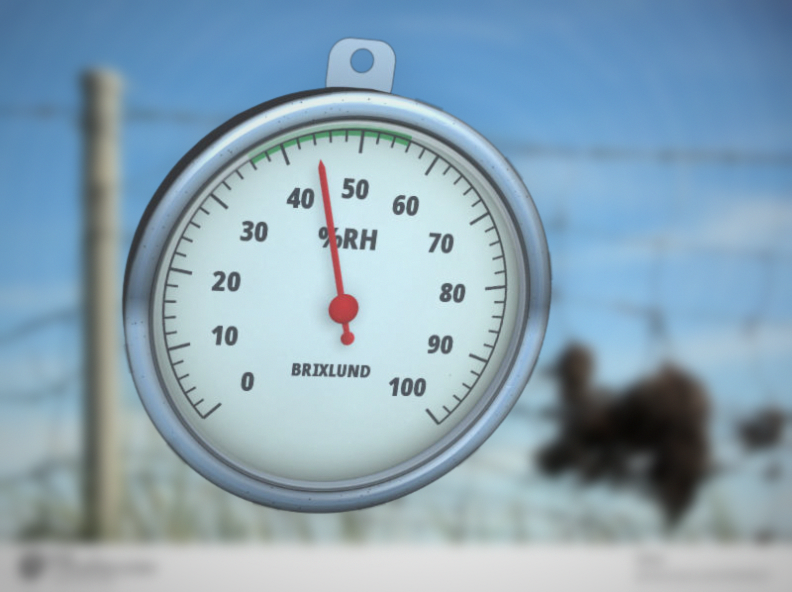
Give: 44 %
